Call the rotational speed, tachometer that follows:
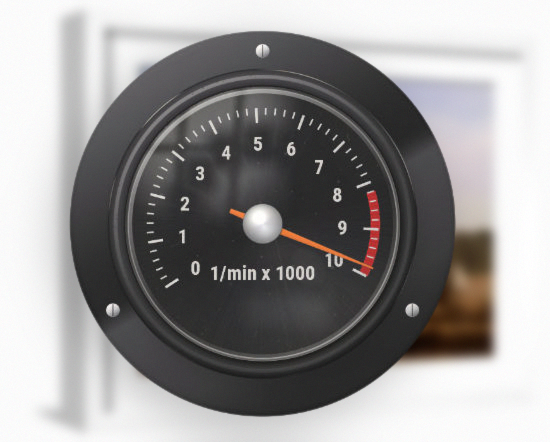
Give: 9800 rpm
